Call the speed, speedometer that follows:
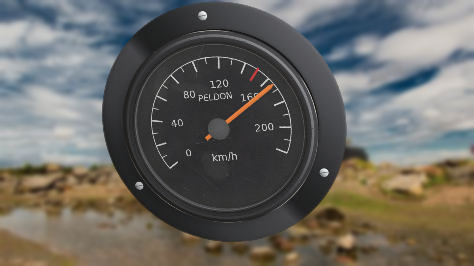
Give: 165 km/h
